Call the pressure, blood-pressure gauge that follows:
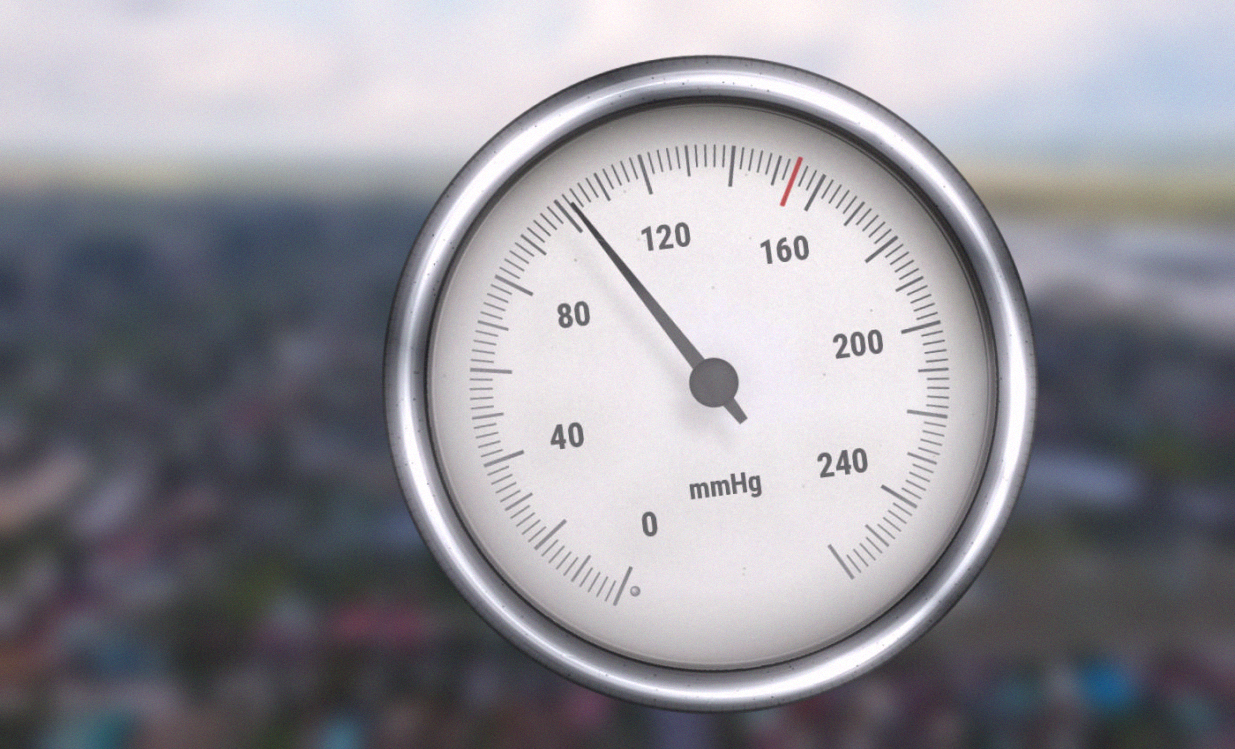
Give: 102 mmHg
